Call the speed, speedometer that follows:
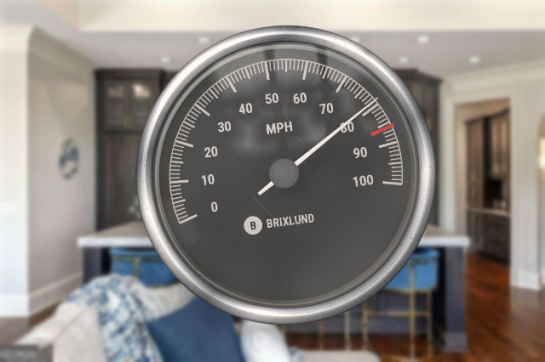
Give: 79 mph
